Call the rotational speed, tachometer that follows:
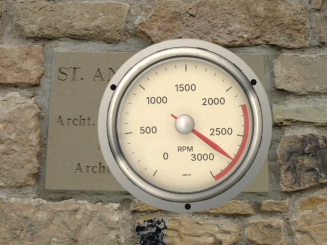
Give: 2750 rpm
